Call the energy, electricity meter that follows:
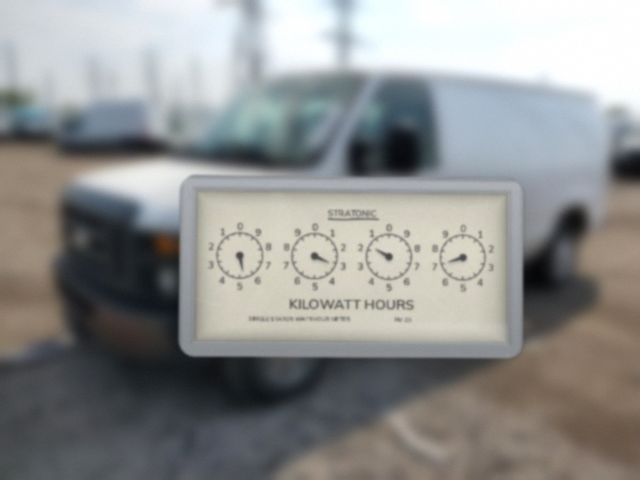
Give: 5317 kWh
